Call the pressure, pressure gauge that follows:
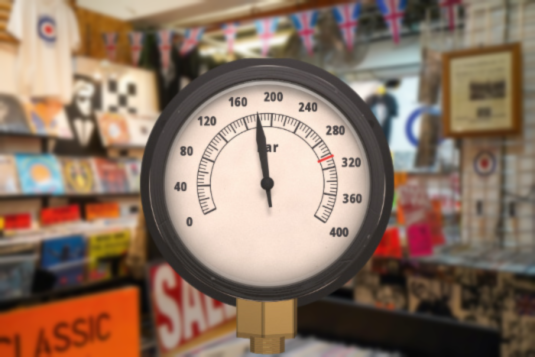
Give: 180 bar
